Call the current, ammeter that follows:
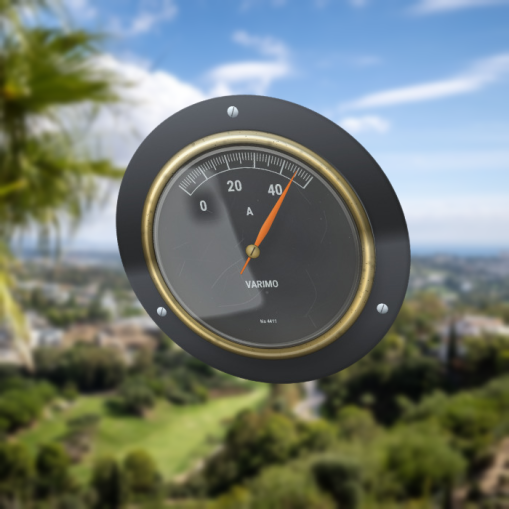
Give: 45 A
